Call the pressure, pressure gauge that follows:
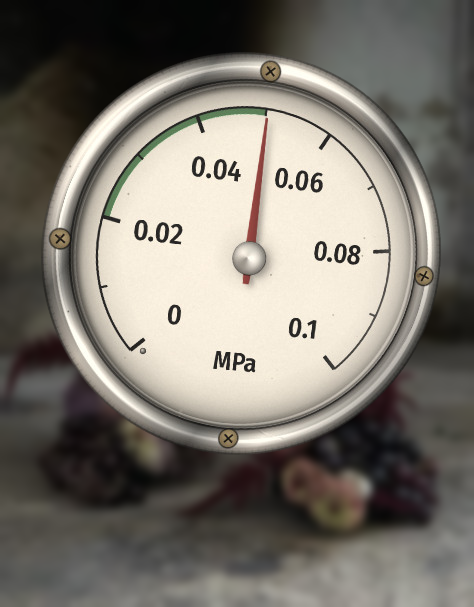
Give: 0.05 MPa
